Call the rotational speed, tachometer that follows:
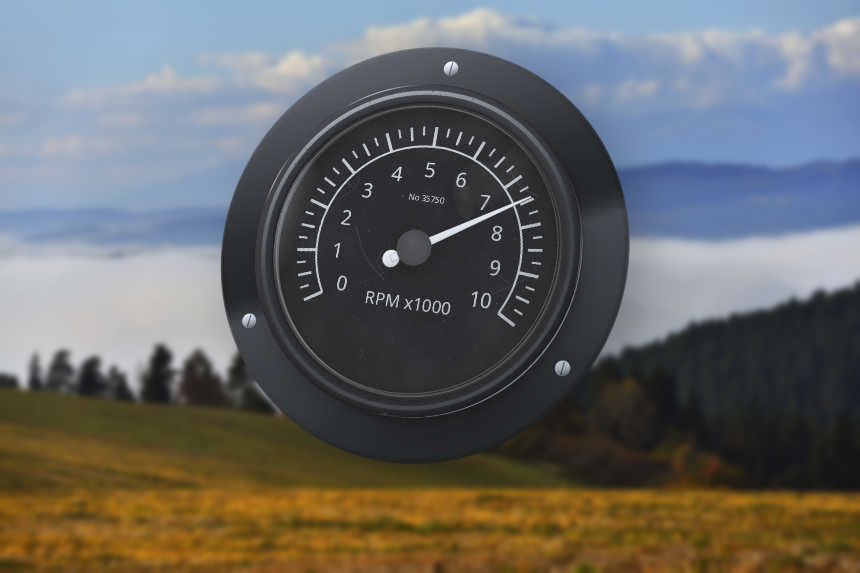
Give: 7500 rpm
